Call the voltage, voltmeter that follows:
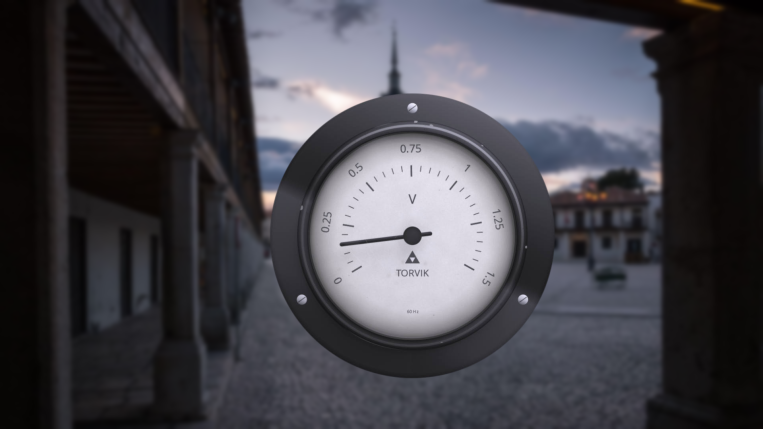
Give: 0.15 V
